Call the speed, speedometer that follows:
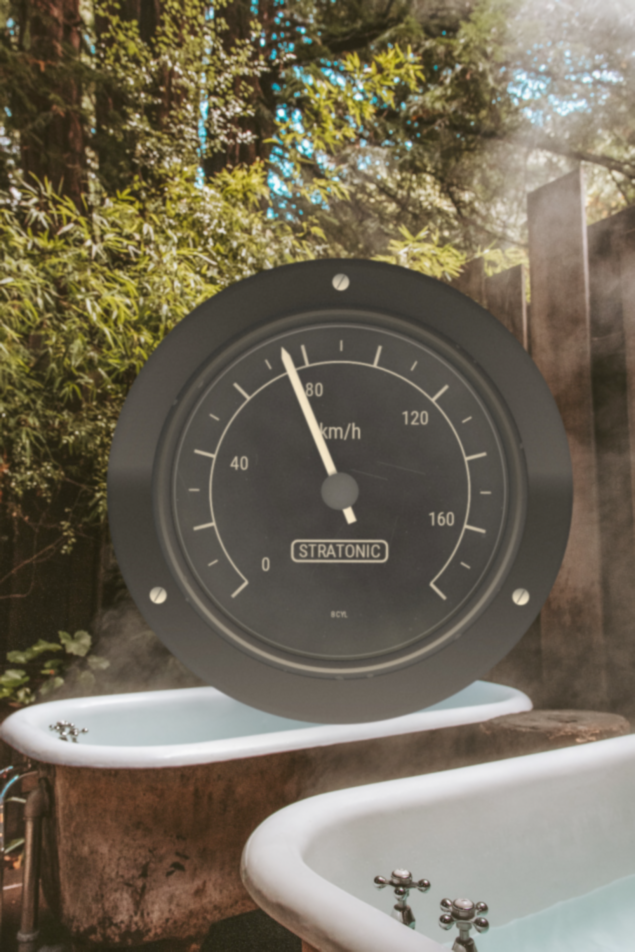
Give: 75 km/h
